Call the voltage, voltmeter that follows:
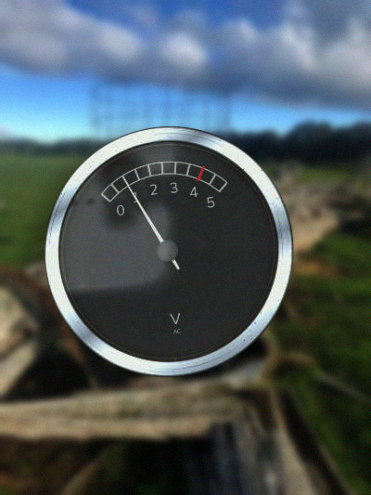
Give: 1 V
